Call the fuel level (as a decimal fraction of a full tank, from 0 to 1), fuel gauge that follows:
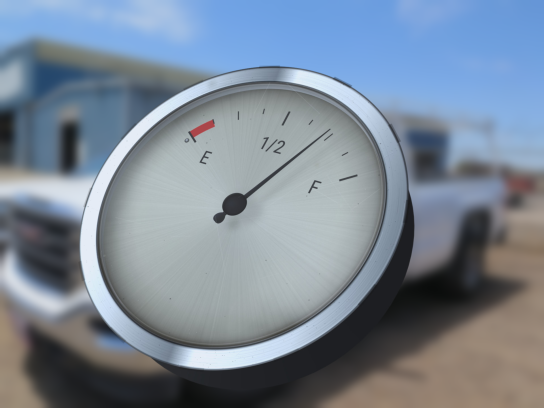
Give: 0.75
